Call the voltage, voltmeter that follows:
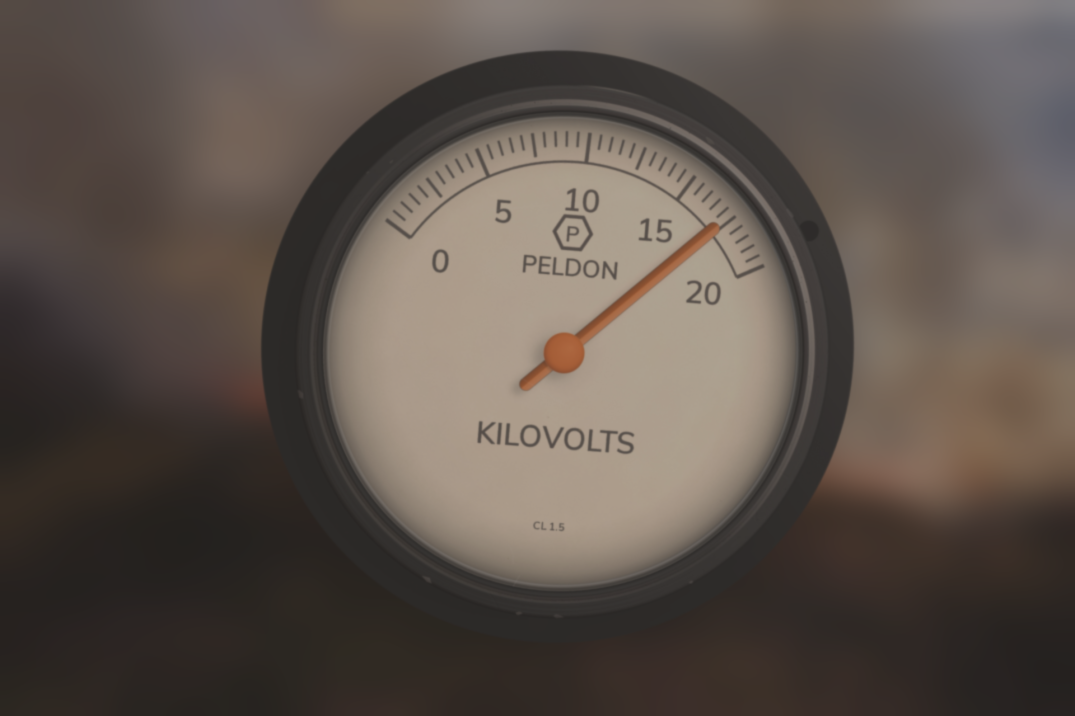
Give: 17.25 kV
